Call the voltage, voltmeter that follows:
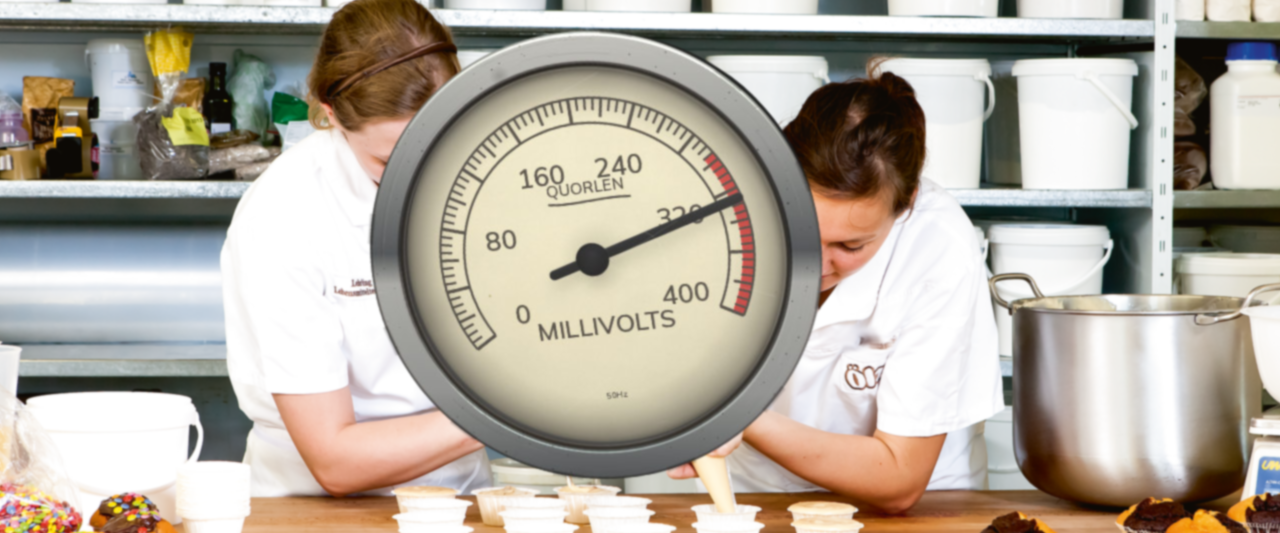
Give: 325 mV
